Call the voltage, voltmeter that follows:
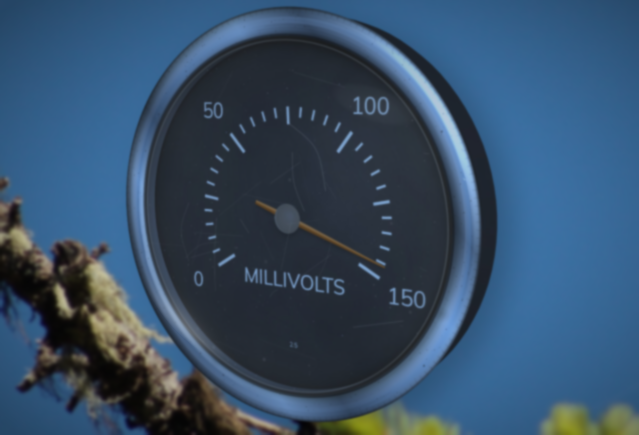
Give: 145 mV
